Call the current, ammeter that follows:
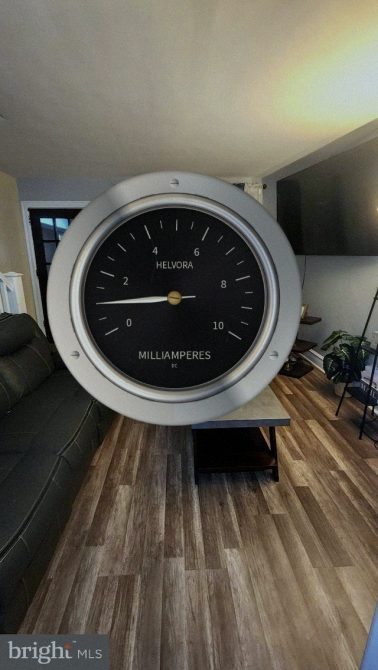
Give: 1 mA
